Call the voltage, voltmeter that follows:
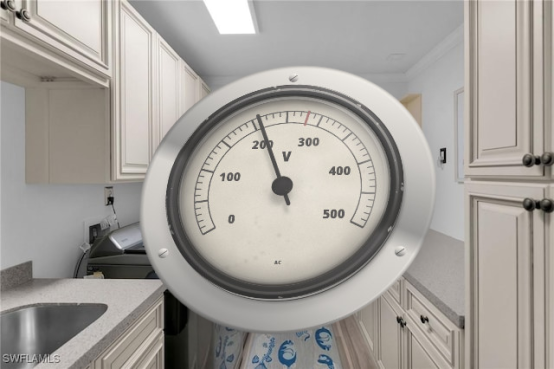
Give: 210 V
